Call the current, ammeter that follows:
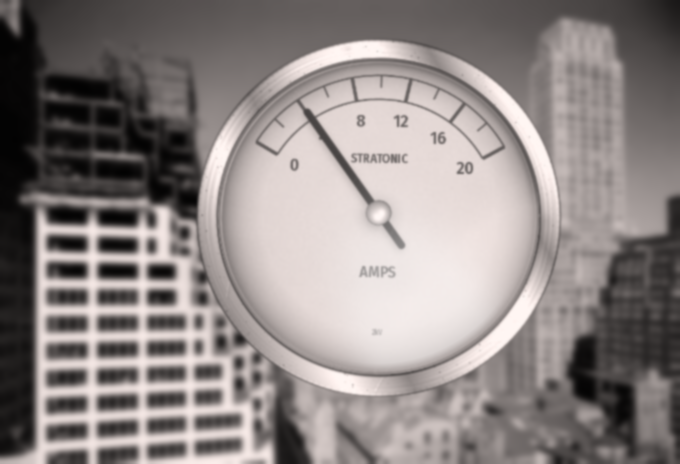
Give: 4 A
